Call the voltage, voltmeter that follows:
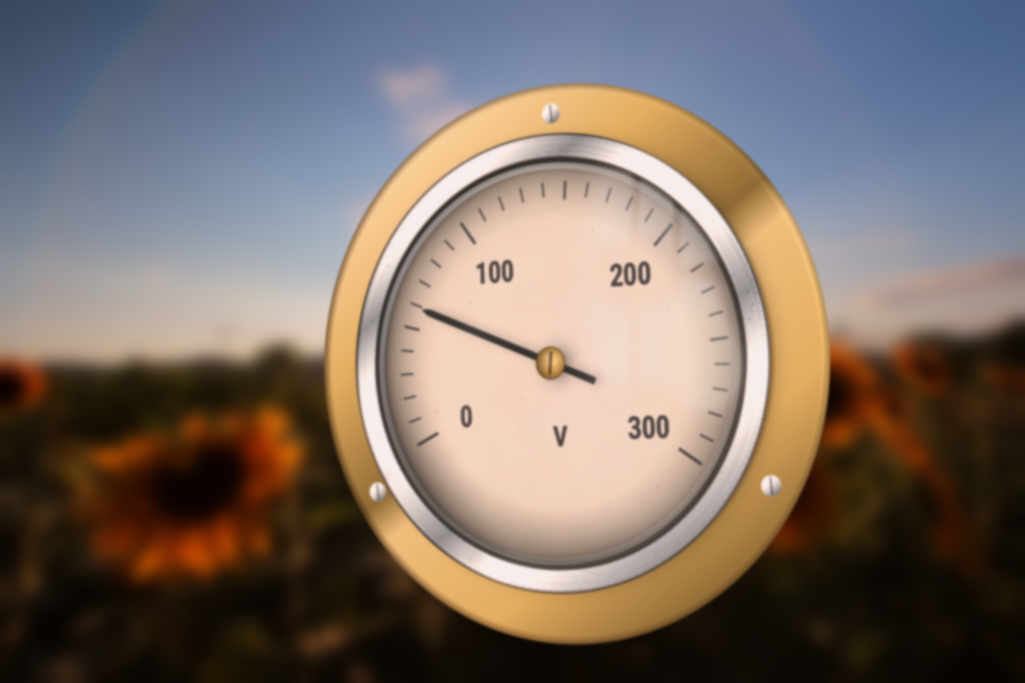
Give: 60 V
